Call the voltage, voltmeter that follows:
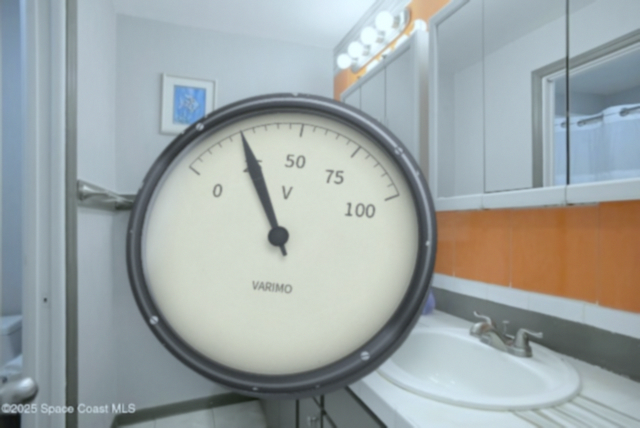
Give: 25 V
